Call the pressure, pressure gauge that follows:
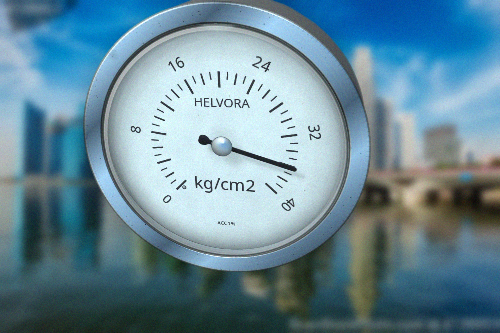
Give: 36 kg/cm²
